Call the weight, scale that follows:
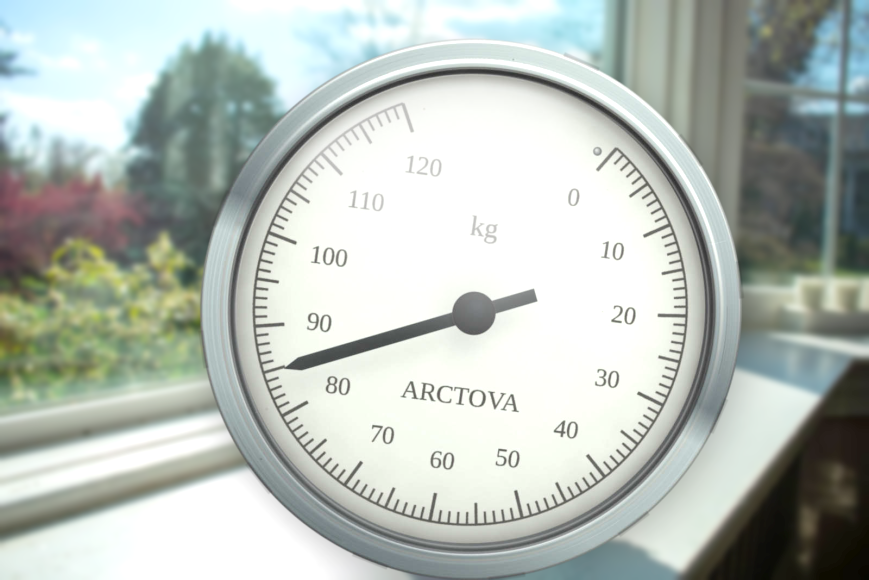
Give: 85 kg
